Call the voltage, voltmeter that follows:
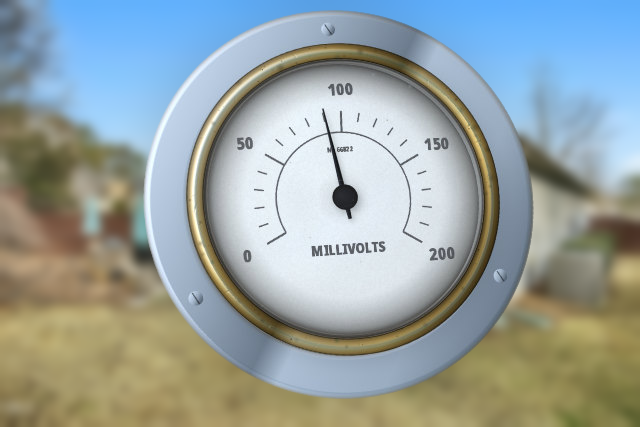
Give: 90 mV
